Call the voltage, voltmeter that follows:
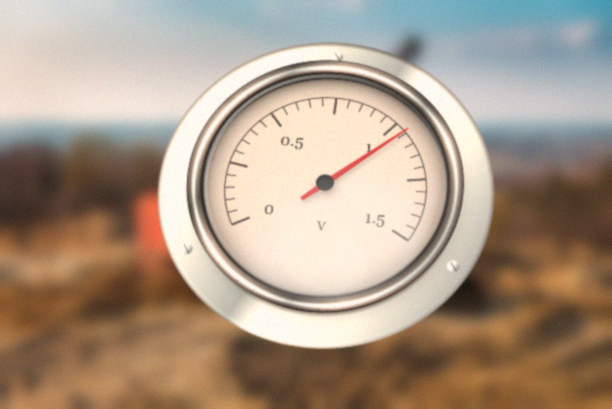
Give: 1.05 V
